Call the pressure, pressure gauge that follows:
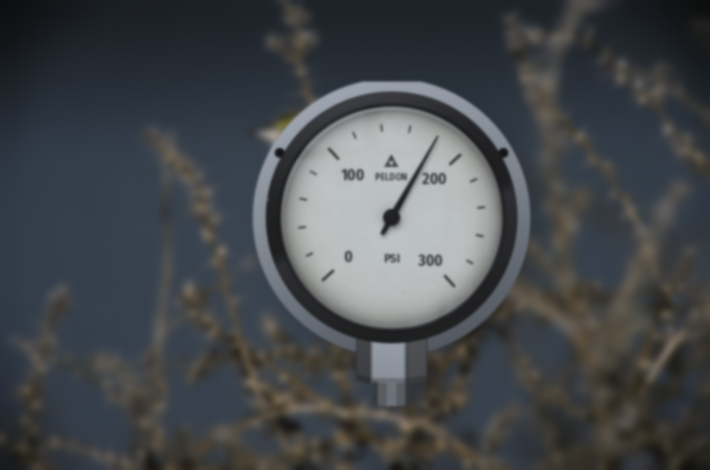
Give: 180 psi
